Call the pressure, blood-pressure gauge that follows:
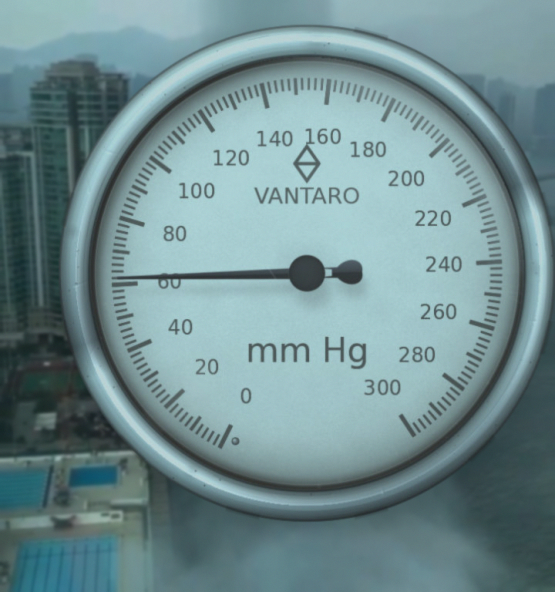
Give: 62 mmHg
